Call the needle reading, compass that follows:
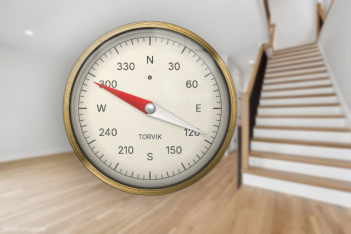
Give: 295 °
